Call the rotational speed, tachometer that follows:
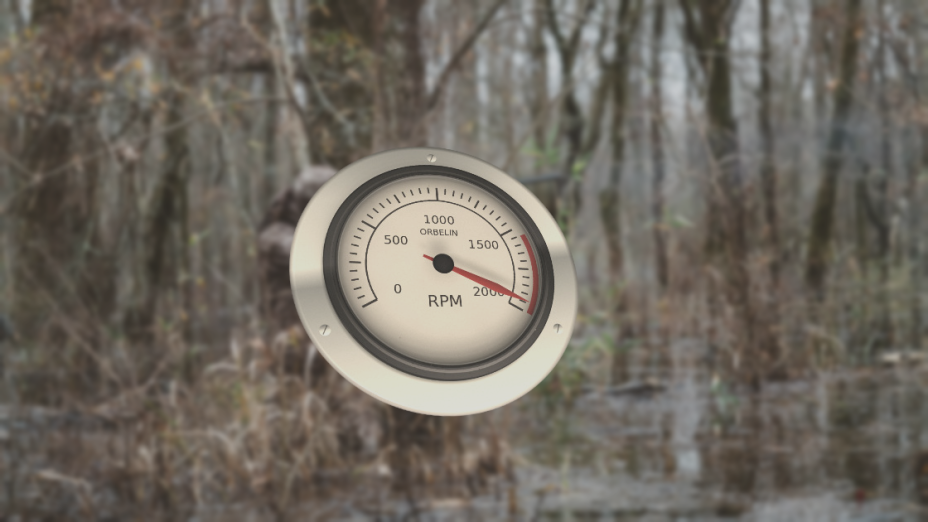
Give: 1950 rpm
